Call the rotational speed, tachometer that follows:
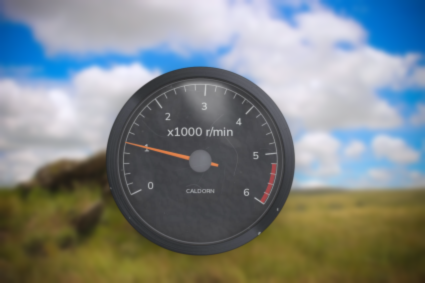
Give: 1000 rpm
